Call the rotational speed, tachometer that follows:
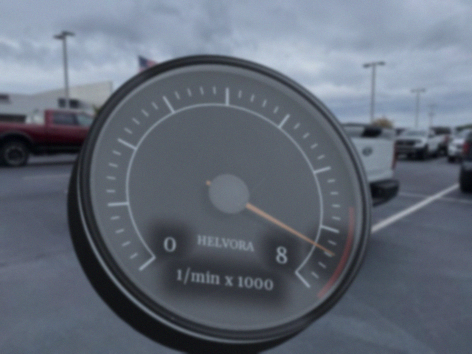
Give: 7400 rpm
